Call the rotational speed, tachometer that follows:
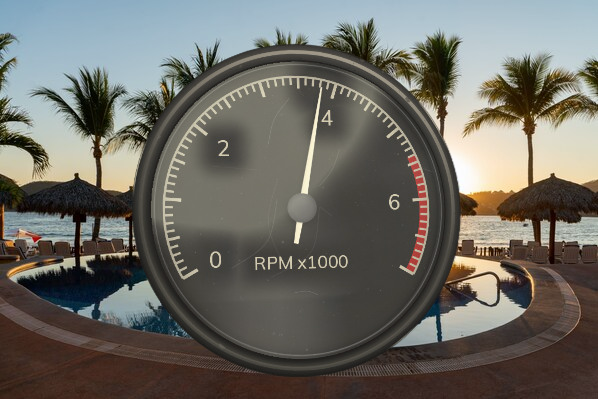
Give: 3800 rpm
